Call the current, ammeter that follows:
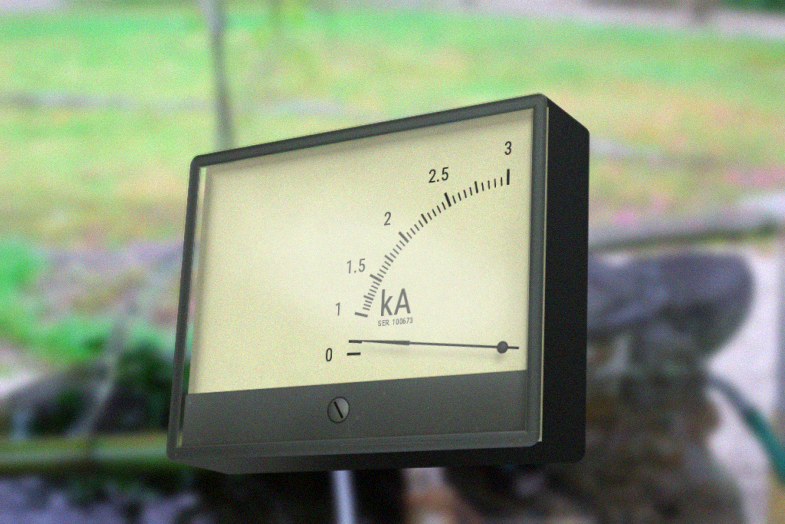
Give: 0.5 kA
